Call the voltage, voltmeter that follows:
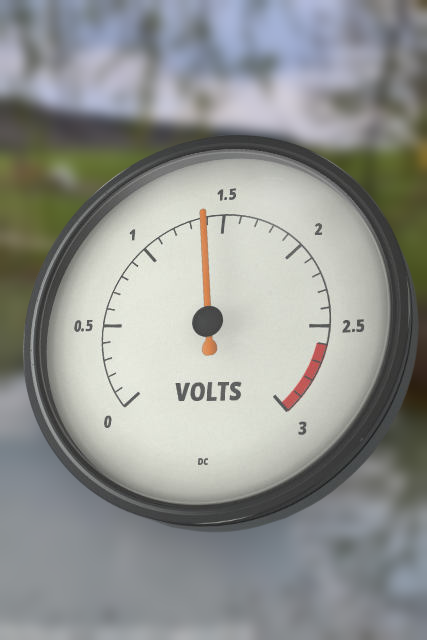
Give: 1.4 V
